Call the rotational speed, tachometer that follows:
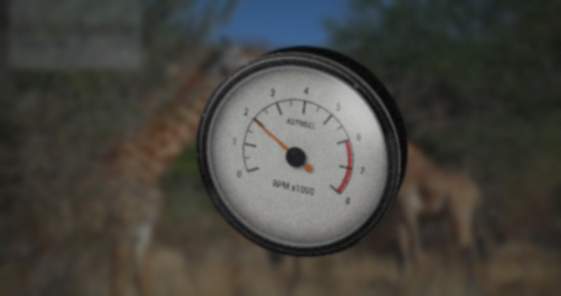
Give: 2000 rpm
